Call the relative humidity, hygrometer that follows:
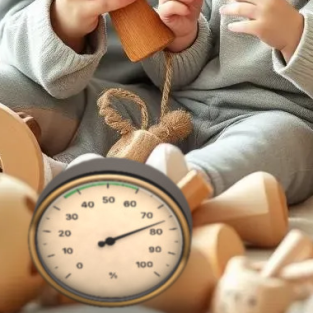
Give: 75 %
